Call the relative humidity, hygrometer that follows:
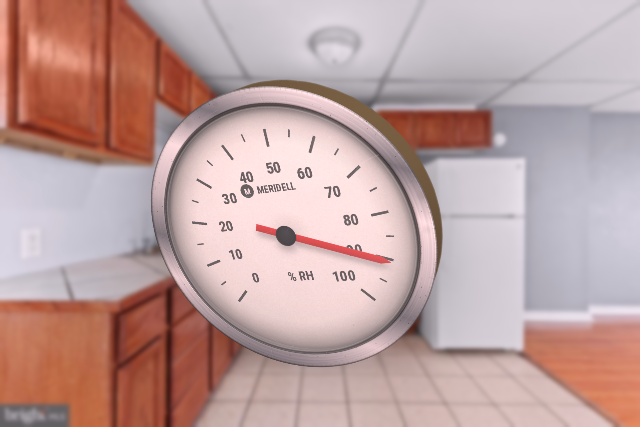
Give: 90 %
